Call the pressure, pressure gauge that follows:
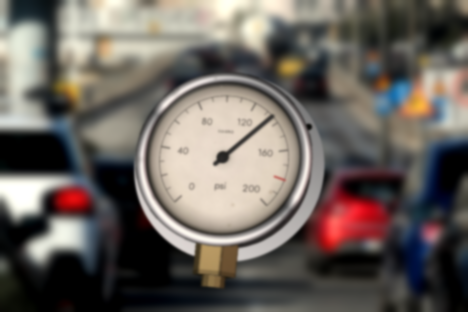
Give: 135 psi
